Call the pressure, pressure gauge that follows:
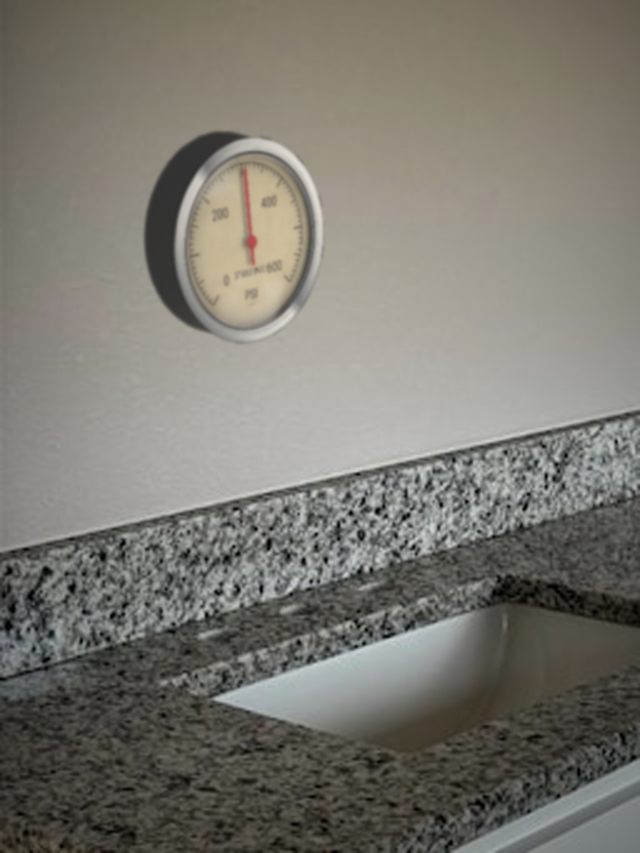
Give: 300 psi
